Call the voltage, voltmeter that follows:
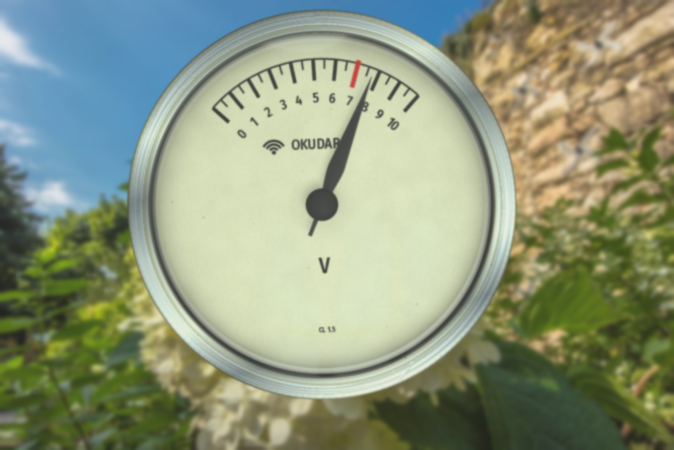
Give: 7.75 V
